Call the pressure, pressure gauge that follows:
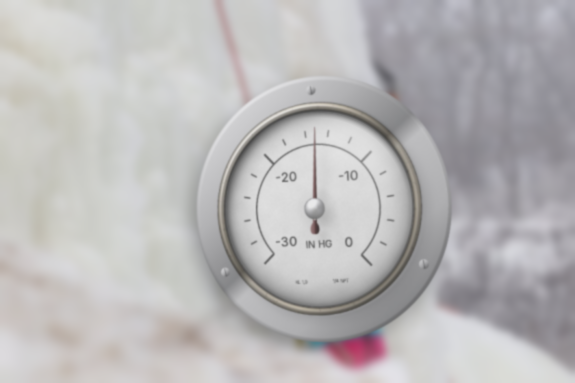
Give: -15 inHg
